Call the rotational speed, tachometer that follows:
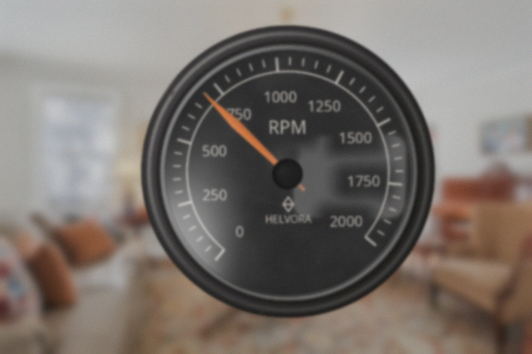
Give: 700 rpm
